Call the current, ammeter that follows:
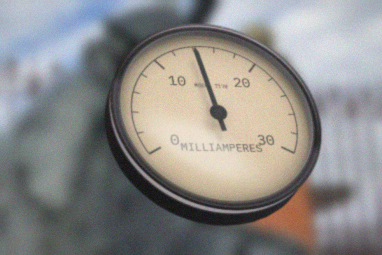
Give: 14 mA
